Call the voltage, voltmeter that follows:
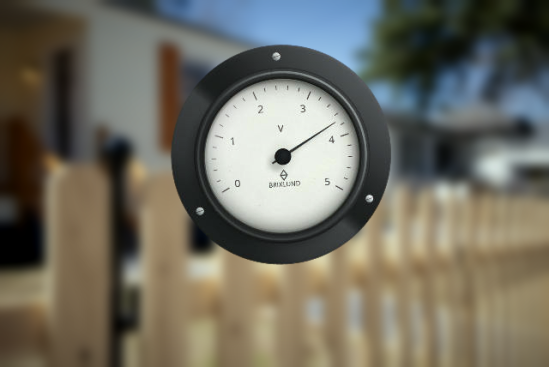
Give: 3.7 V
